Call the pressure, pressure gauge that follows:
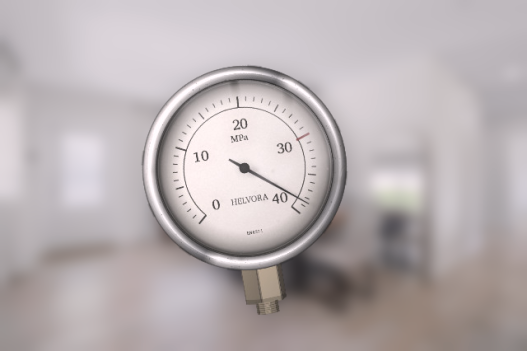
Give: 38.5 MPa
